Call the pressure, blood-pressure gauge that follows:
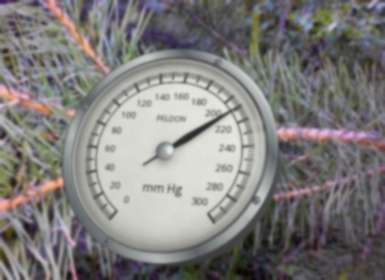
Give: 210 mmHg
